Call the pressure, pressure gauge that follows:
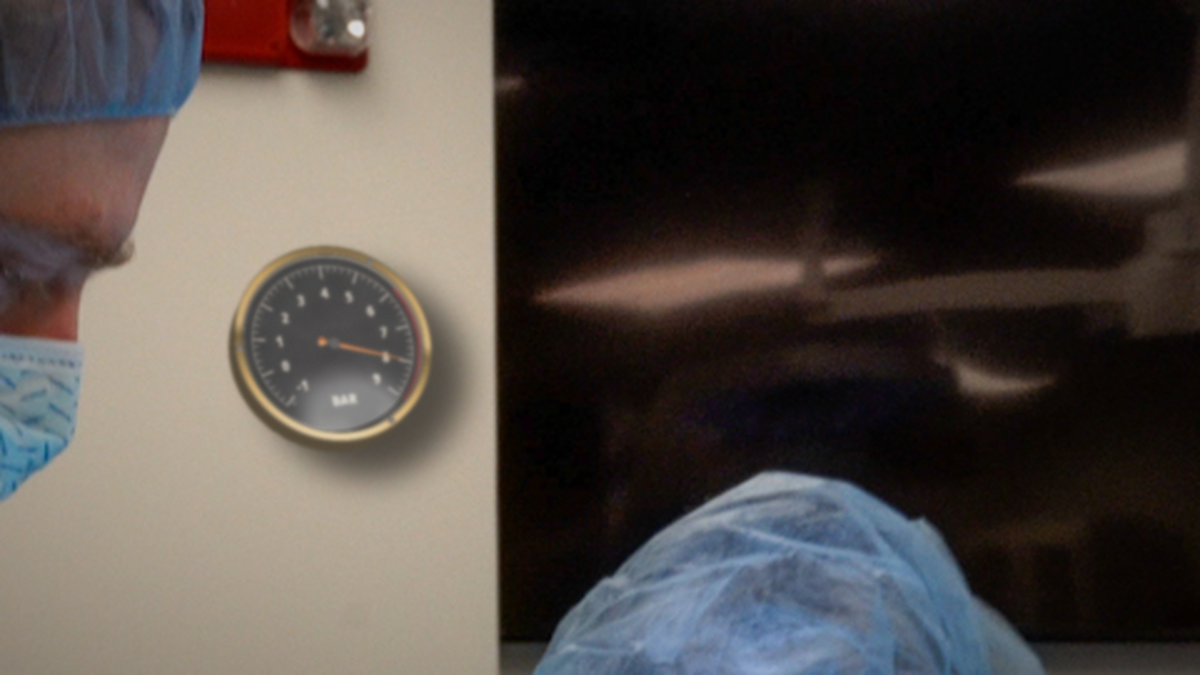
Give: 8 bar
